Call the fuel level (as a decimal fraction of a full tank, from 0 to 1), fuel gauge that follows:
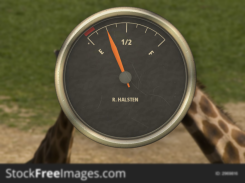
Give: 0.25
